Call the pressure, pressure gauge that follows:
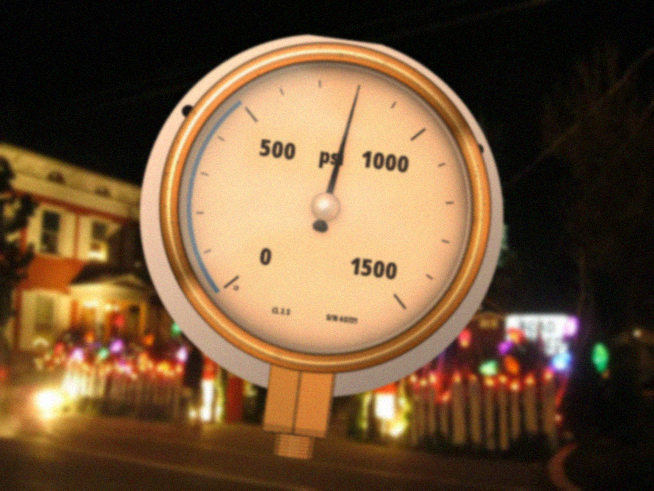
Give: 800 psi
